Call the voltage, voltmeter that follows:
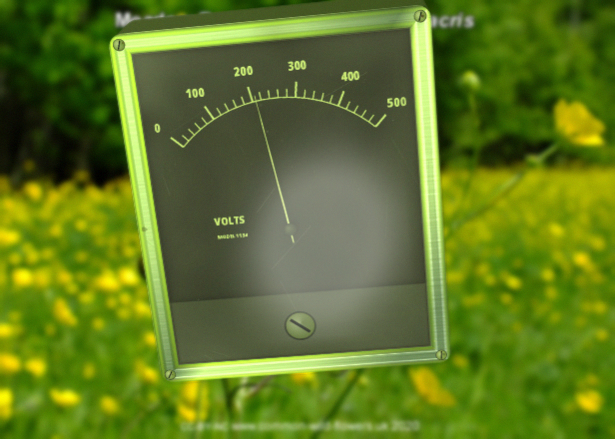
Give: 210 V
